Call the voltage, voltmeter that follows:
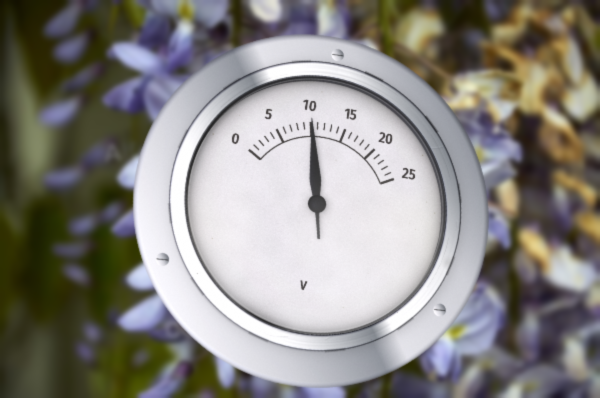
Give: 10 V
